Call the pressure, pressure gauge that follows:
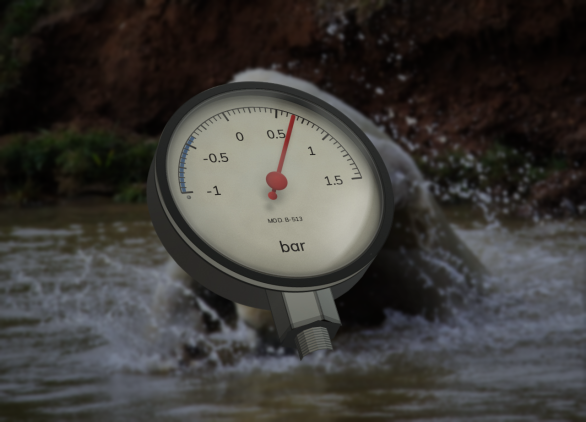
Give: 0.65 bar
